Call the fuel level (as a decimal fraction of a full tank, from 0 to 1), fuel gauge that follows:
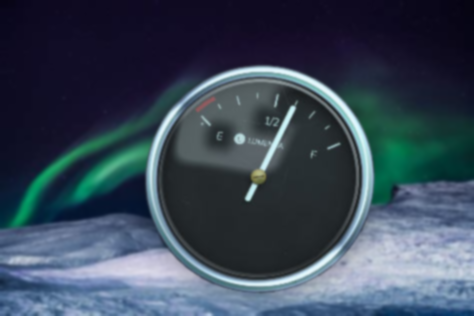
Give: 0.625
